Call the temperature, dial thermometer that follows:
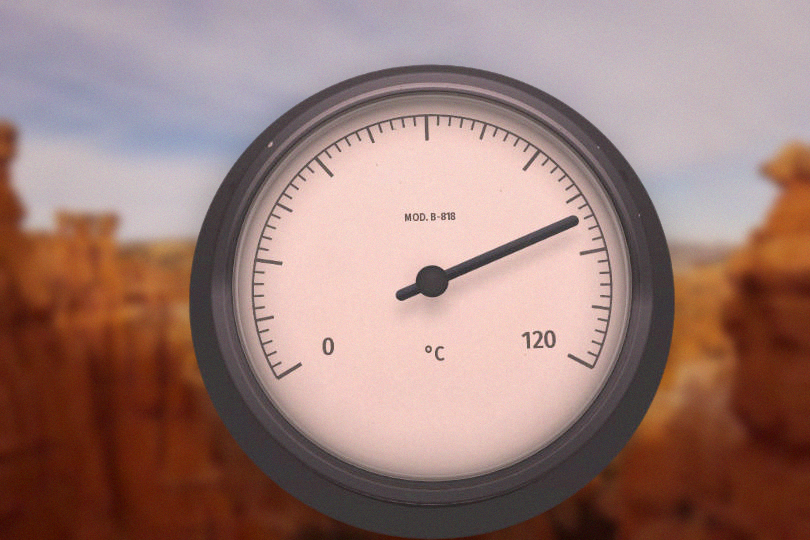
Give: 94 °C
